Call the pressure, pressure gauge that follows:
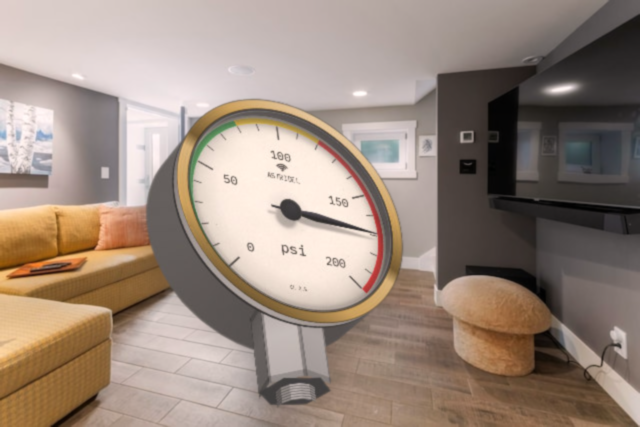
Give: 170 psi
